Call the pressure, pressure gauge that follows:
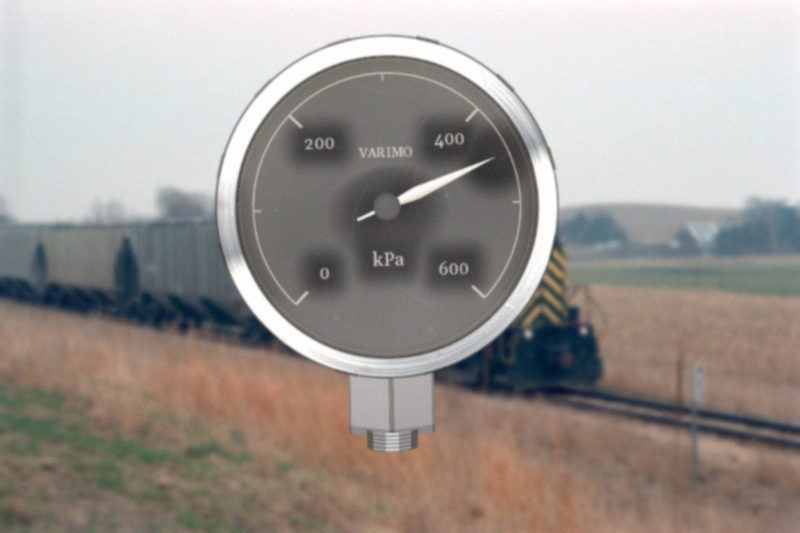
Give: 450 kPa
